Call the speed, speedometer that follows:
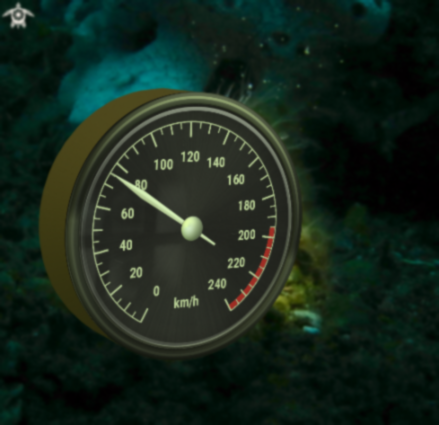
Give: 75 km/h
